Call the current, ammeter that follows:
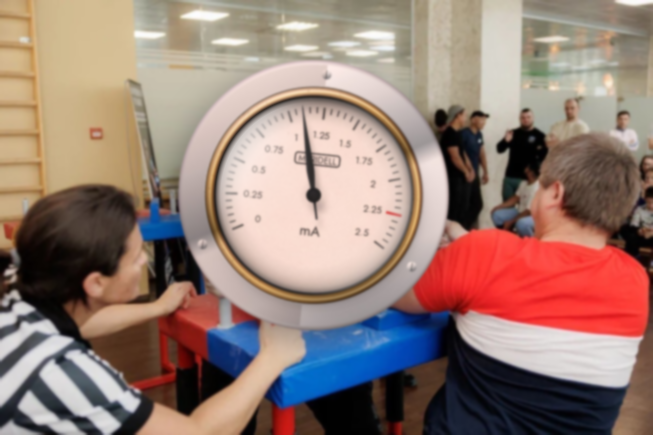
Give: 1.1 mA
